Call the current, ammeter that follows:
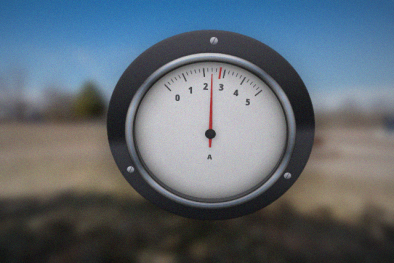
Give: 2.4 A
